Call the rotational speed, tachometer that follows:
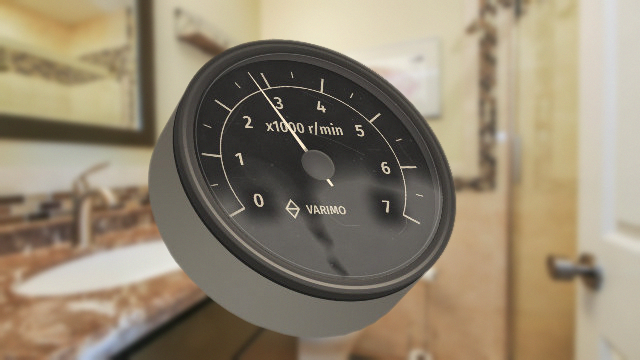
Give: 2750 rpm
